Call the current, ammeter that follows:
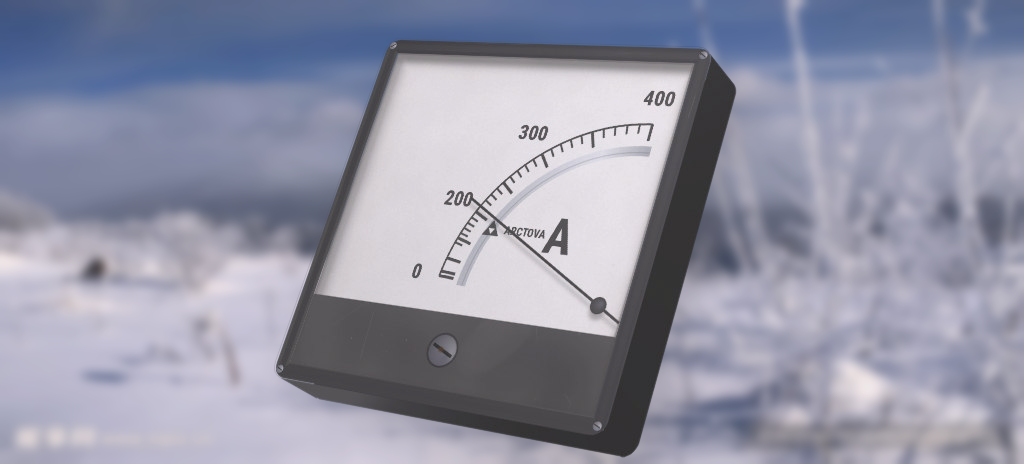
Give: 210 A
